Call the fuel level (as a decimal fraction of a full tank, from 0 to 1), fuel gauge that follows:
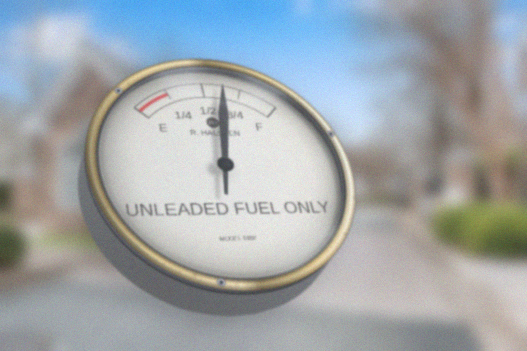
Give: 0.625
